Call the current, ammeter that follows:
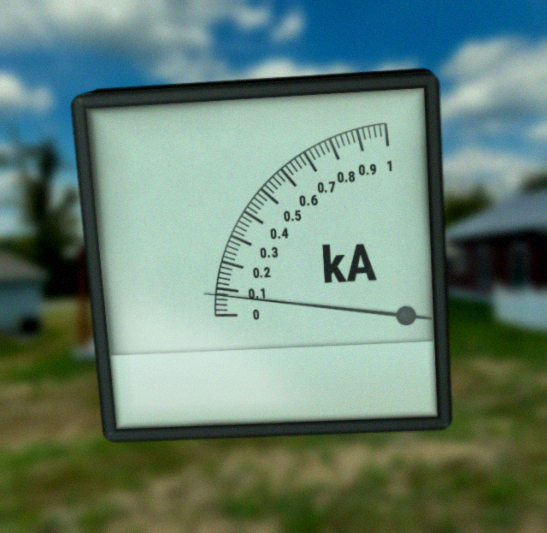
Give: 0.08 kA
